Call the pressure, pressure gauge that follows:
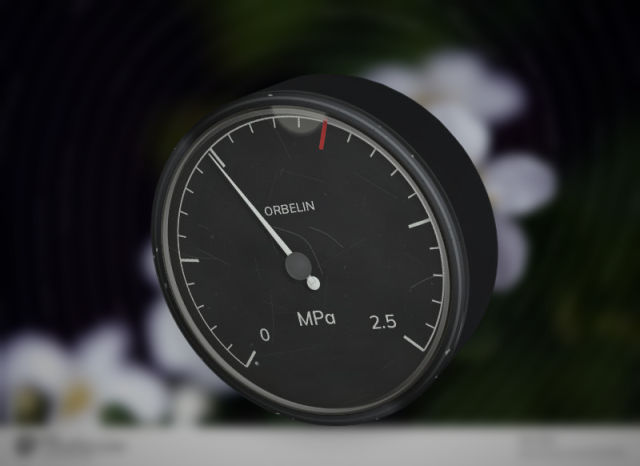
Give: 1 MPa
